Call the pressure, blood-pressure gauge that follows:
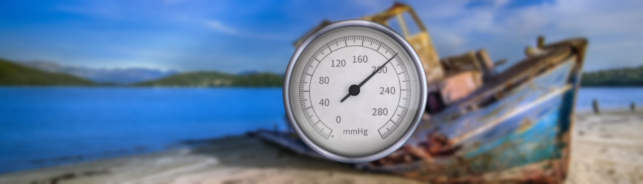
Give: 200 mmHg
